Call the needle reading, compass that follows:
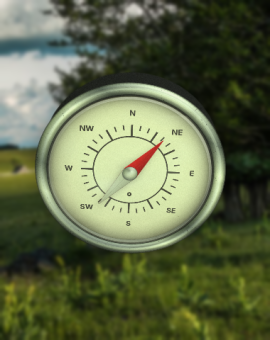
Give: 40 °
